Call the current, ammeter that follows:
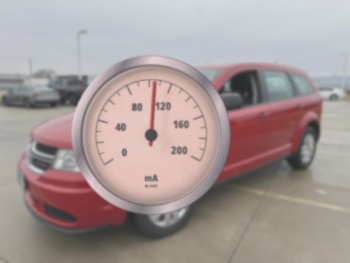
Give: 105 mA
